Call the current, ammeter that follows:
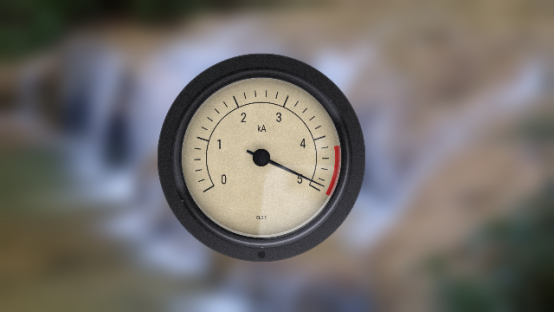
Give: 4.9 kA
